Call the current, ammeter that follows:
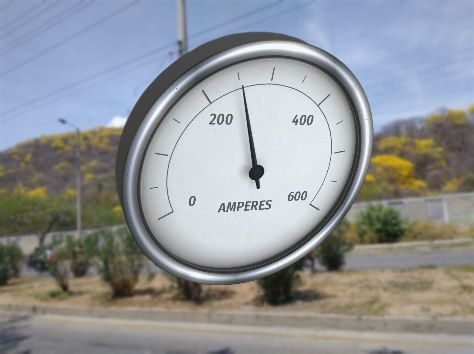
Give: 250 A
